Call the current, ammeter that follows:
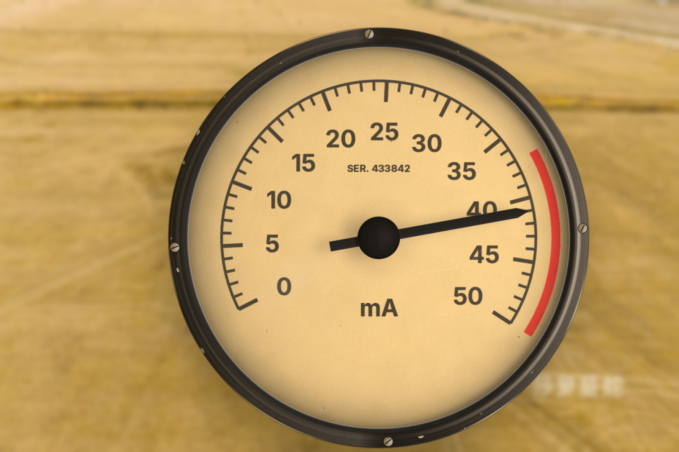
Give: 41 mA
